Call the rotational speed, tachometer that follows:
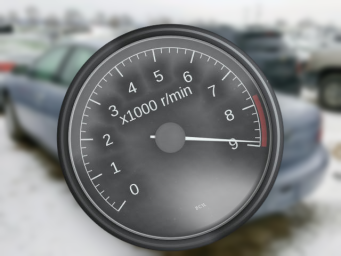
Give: 8900 rpm
